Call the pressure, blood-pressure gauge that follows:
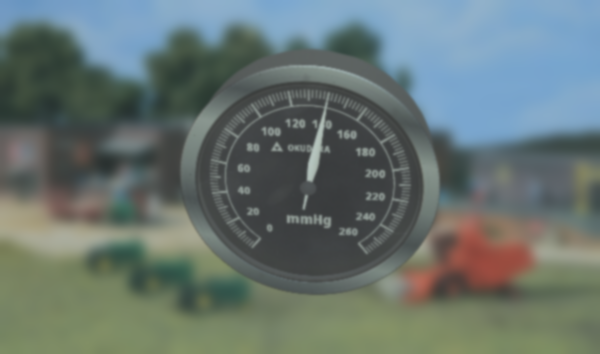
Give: 140 mmHg
